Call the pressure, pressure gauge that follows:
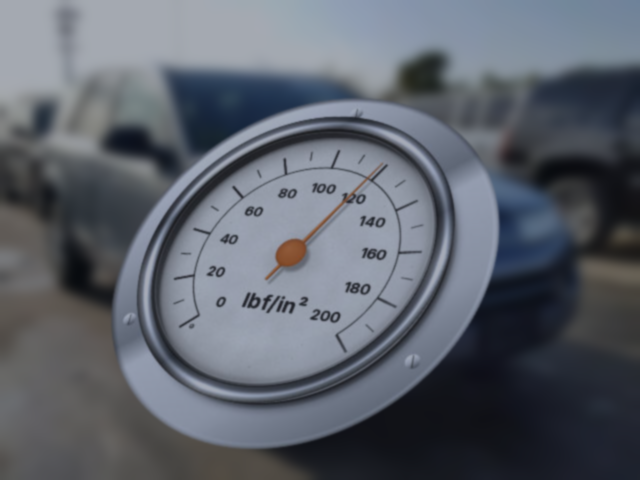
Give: 120 psi
